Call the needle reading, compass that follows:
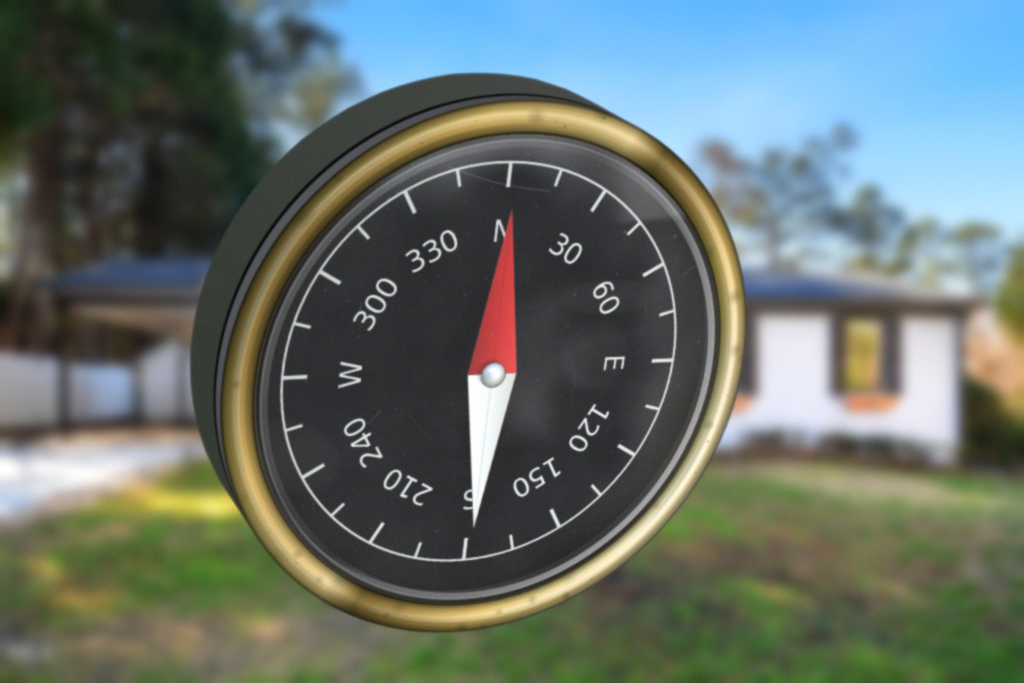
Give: 0 °
